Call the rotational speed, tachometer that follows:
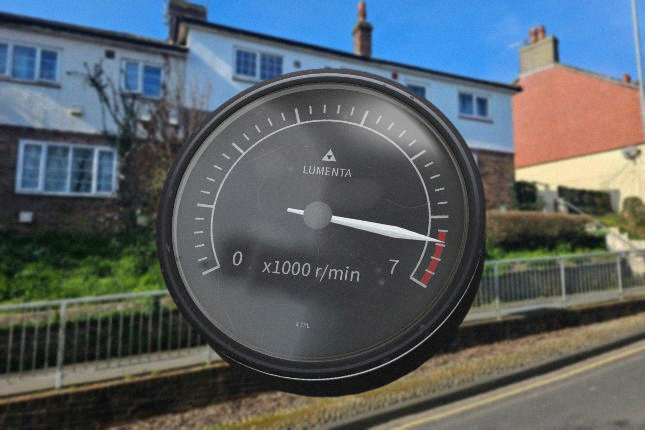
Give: 6400 rpm
